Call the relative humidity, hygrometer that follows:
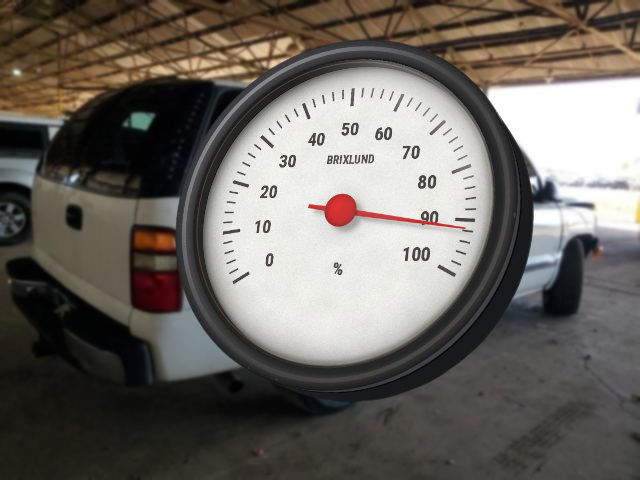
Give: 92 %
